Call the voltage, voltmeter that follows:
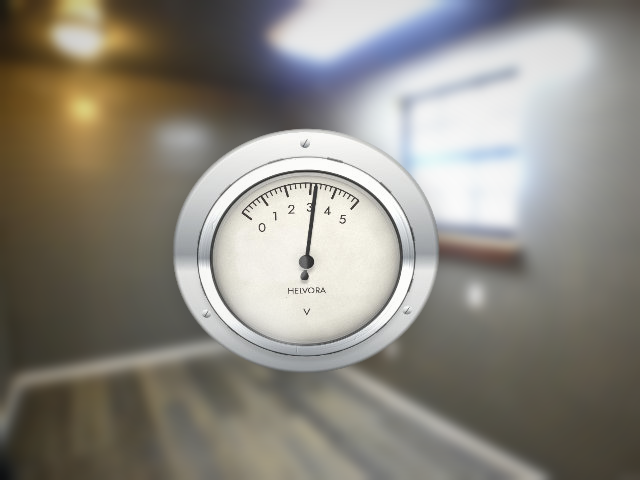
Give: 3.2 V
